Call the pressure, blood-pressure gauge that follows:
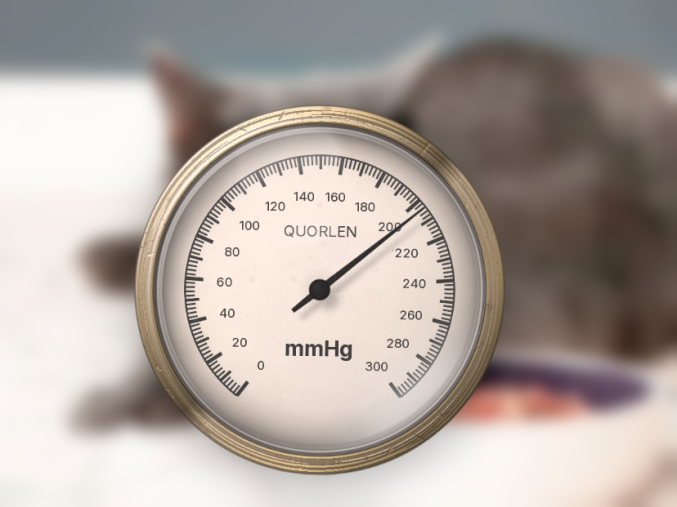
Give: 204 mmHg
